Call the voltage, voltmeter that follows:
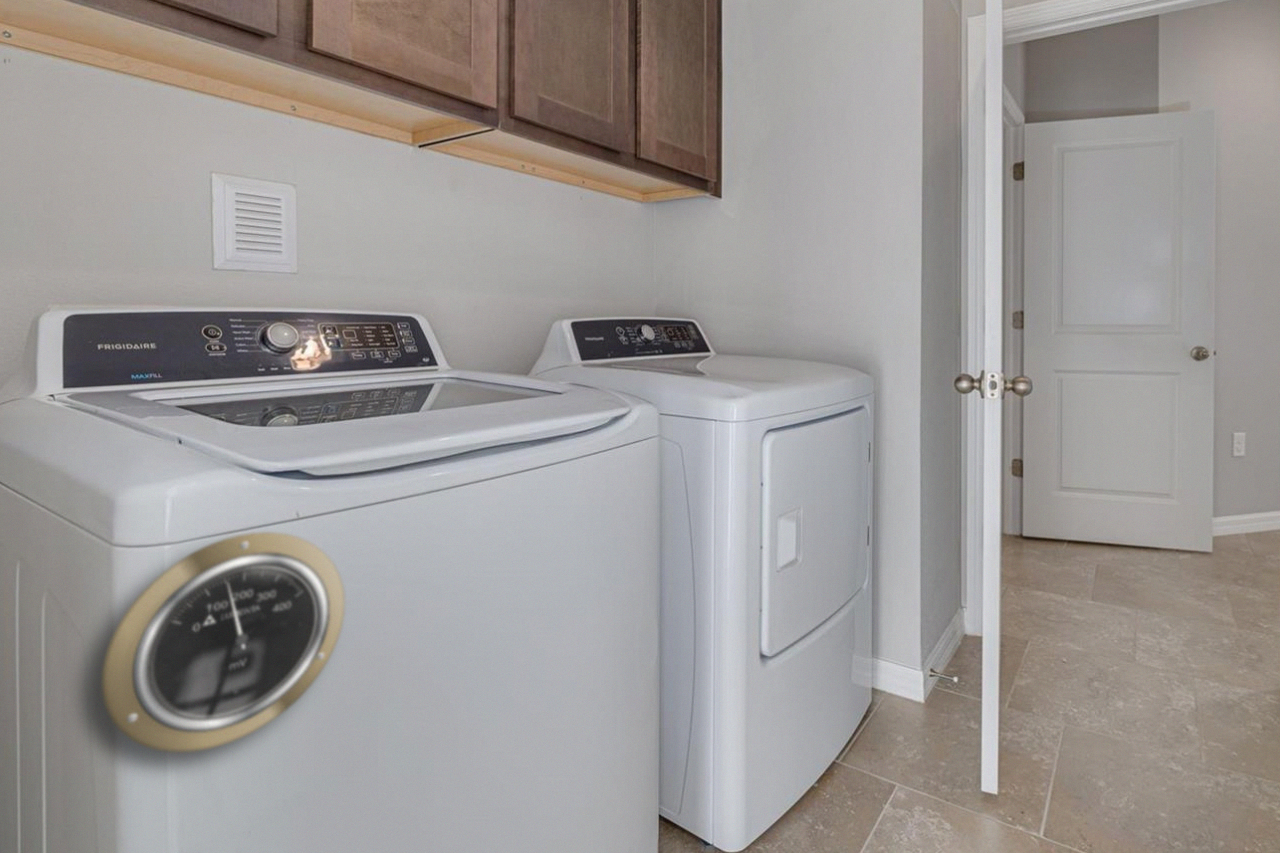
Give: 150 mV
